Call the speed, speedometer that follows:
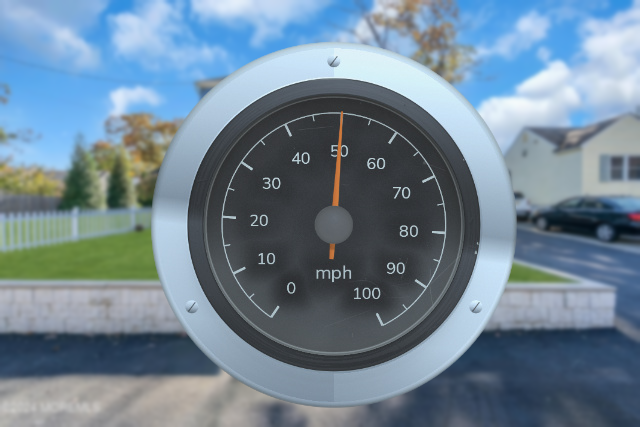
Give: 50 mph
